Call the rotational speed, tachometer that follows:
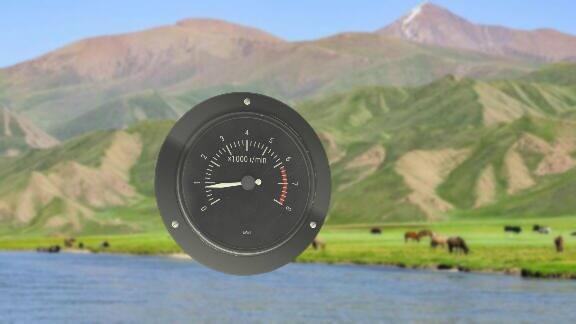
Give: 800 rpm
